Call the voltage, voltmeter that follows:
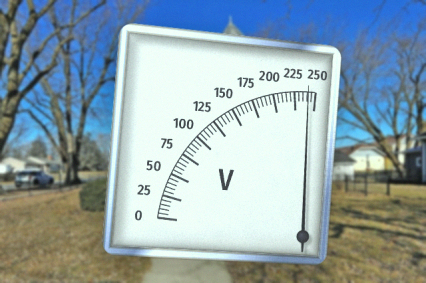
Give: 240 V
